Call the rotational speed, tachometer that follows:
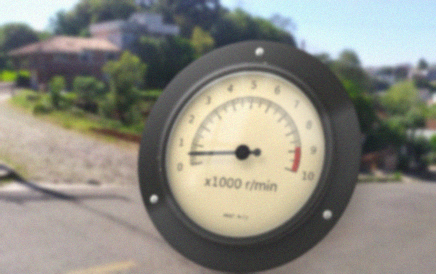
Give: 500 rpm
